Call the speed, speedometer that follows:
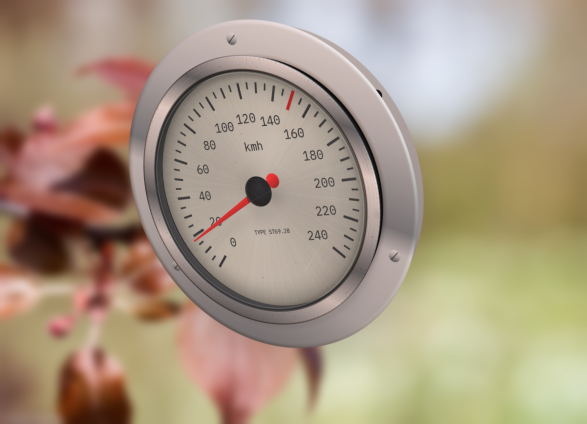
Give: 17.5 km/h
